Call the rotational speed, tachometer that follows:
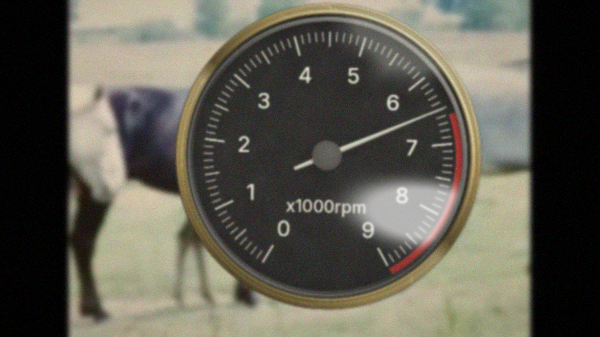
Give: 6500 rpm
